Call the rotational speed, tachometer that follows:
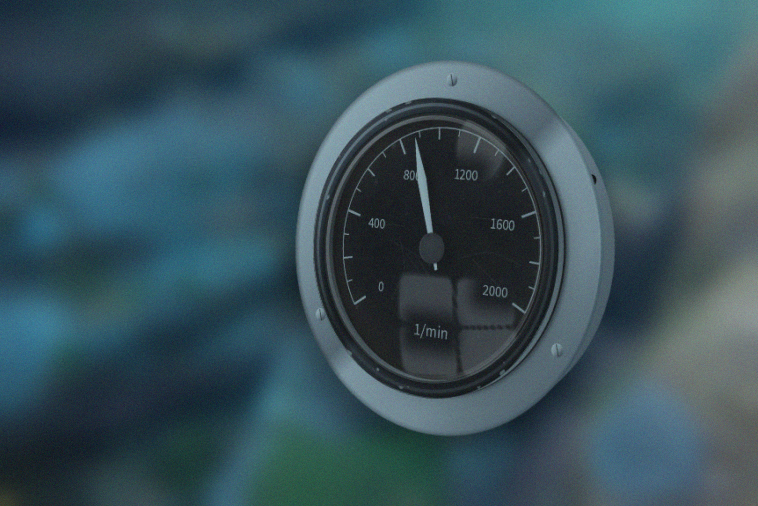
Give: 900 rpm
